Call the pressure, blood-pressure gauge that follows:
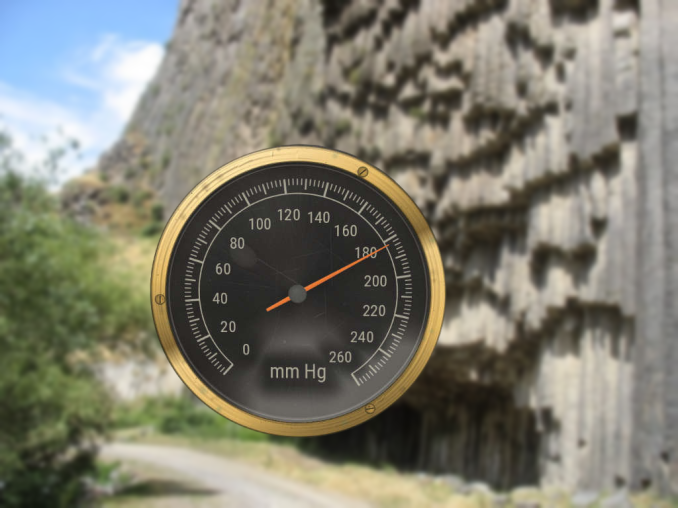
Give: 182 mmHg
